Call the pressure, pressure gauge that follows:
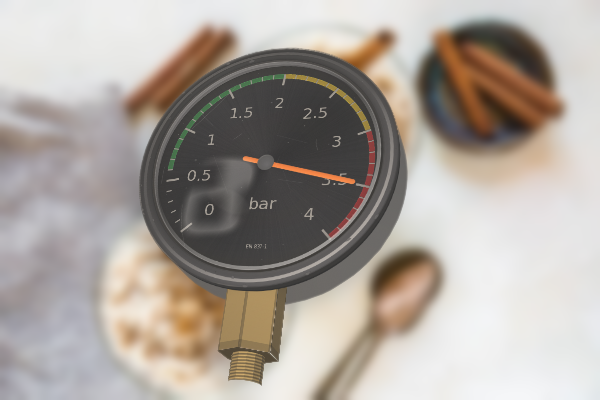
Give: 3.5 bar
